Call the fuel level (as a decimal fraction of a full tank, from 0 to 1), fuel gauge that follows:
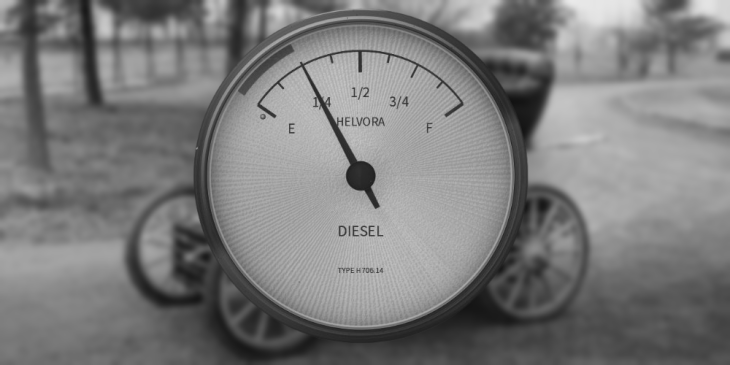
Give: 0.25
